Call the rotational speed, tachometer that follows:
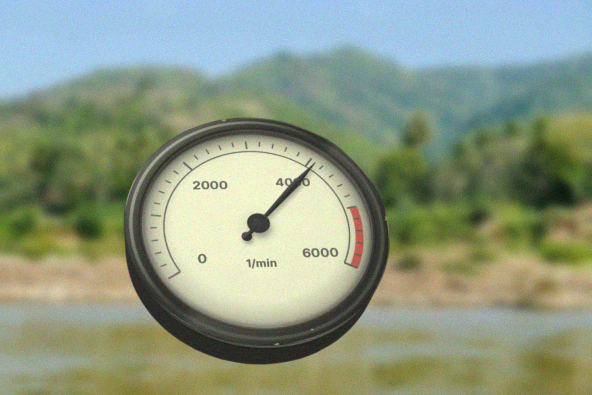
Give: 4100 rpm
